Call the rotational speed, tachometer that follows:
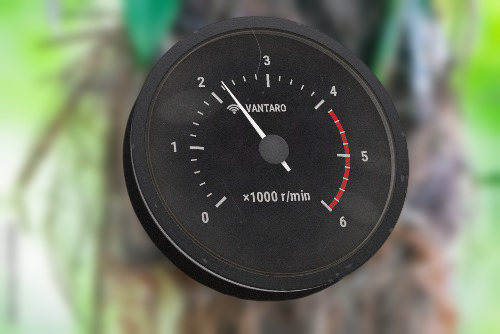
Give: 2200 rpm
